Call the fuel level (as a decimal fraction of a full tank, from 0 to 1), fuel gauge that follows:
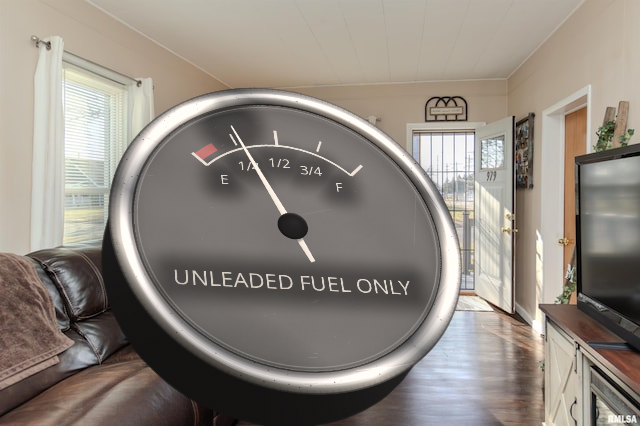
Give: 0.25
